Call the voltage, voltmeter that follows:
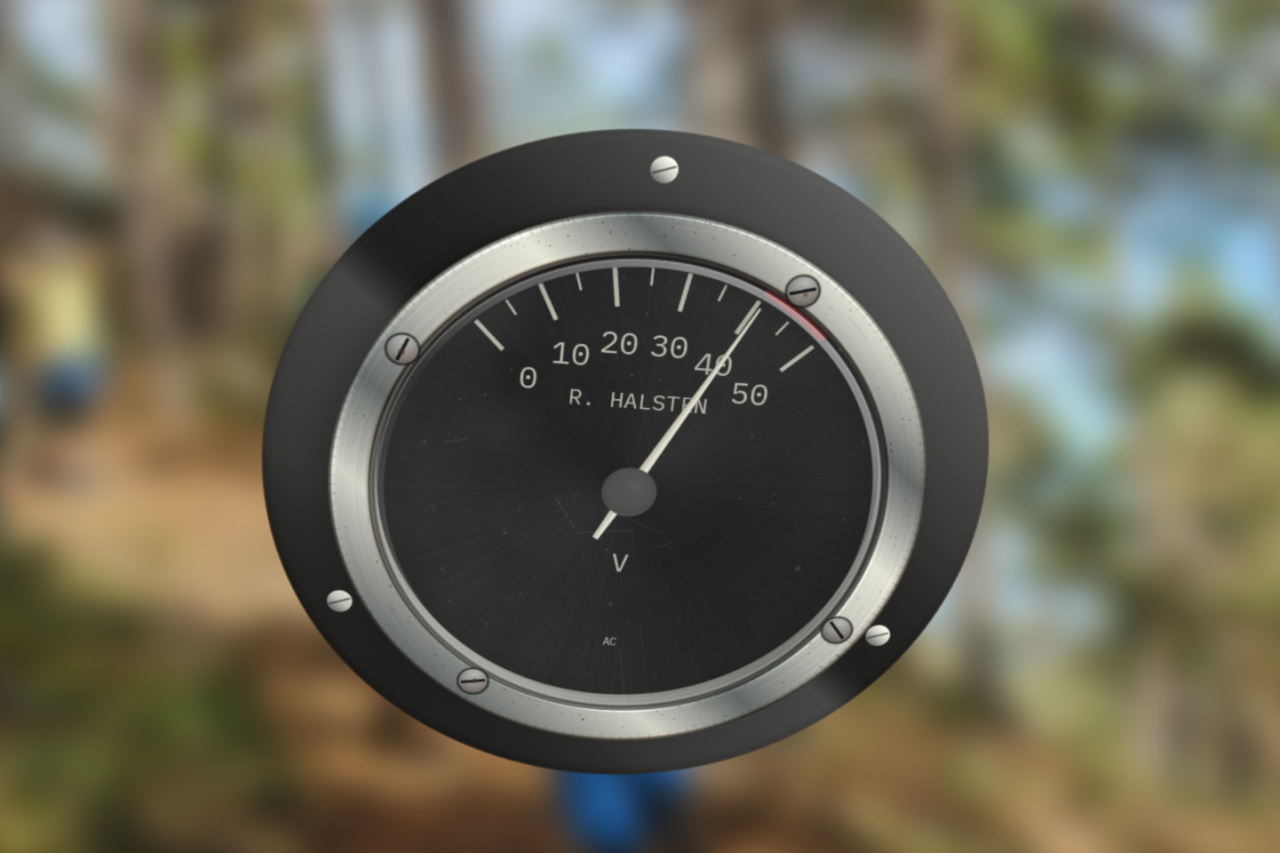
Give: 40 V
